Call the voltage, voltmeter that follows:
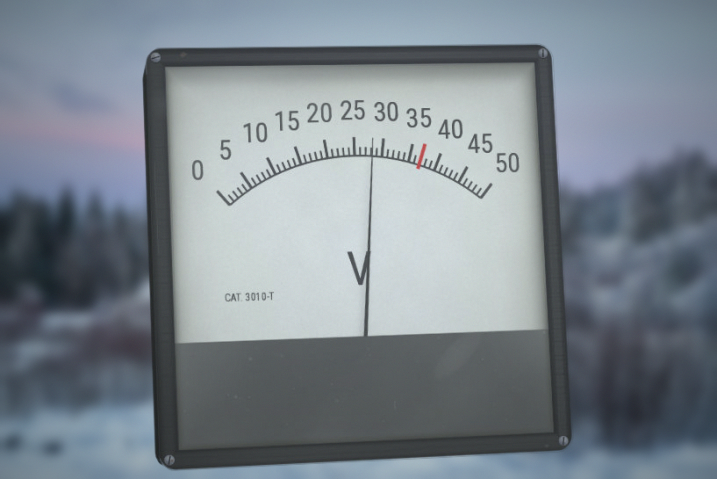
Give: 28 V
